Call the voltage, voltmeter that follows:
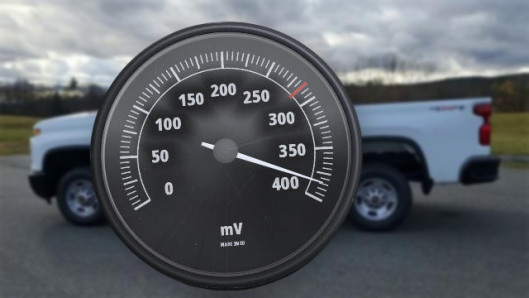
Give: 385 mV
